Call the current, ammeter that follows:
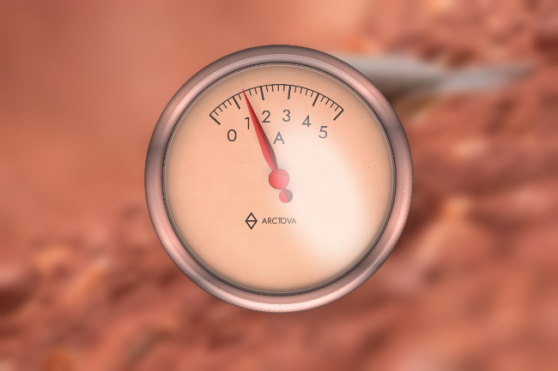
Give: 1.4 A
